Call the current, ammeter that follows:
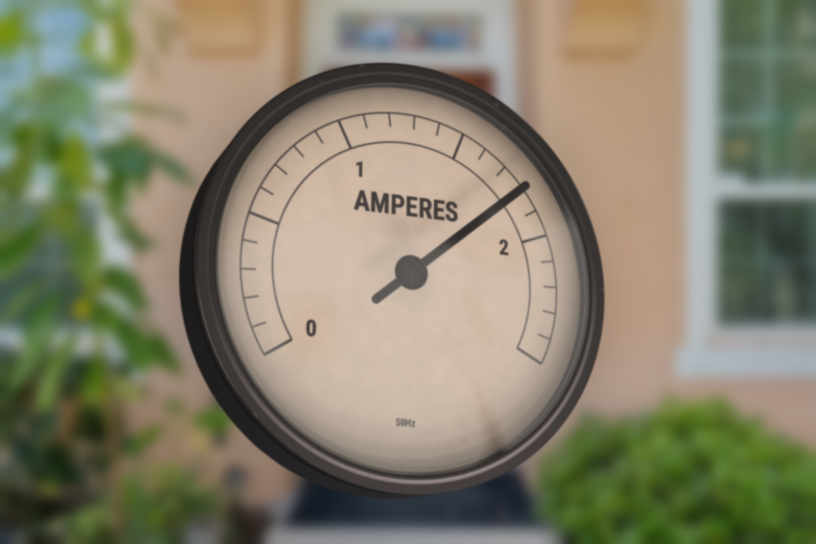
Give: 1.8 A
